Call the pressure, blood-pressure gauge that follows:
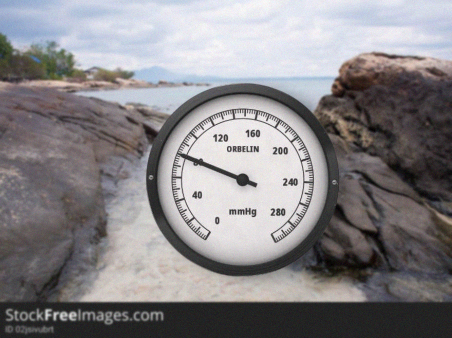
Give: 80 mmHg
